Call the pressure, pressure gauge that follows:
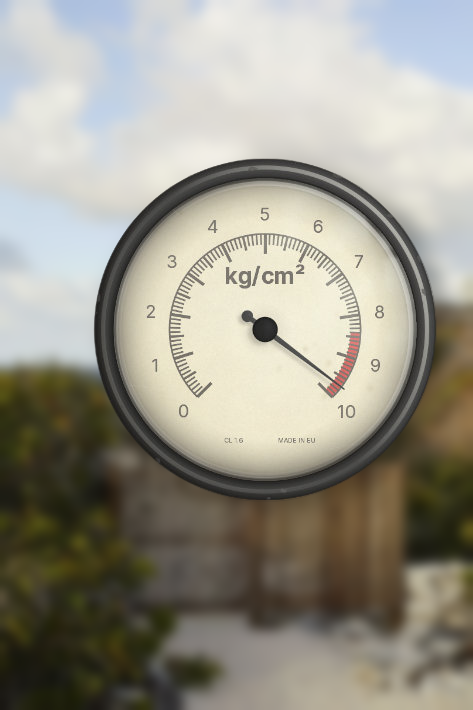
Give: 9.7 kg/cm²
